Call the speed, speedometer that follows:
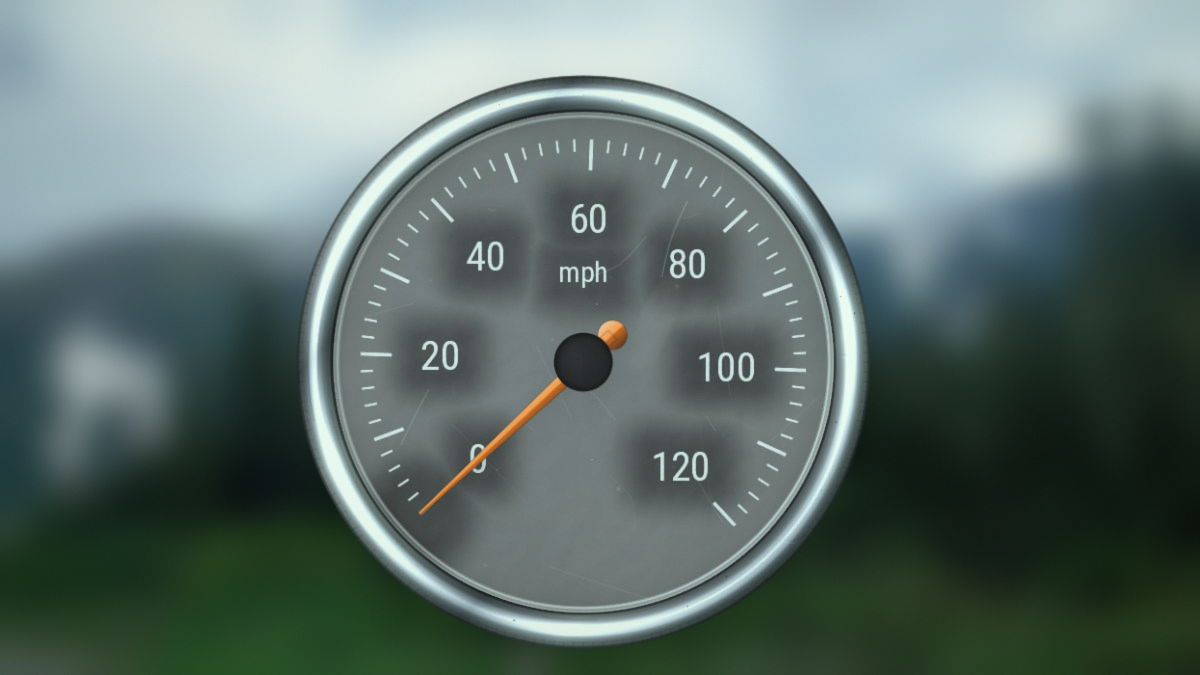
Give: 0 mph
